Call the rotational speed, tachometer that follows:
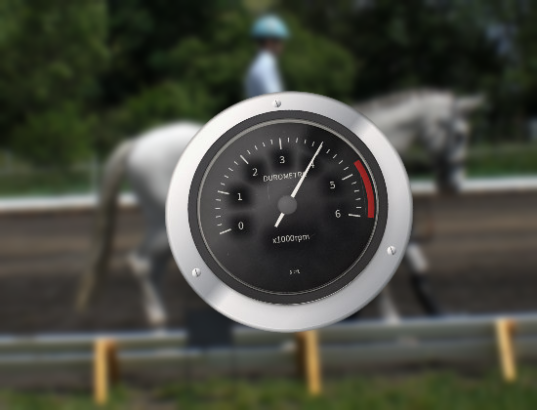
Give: 4000 rpm
